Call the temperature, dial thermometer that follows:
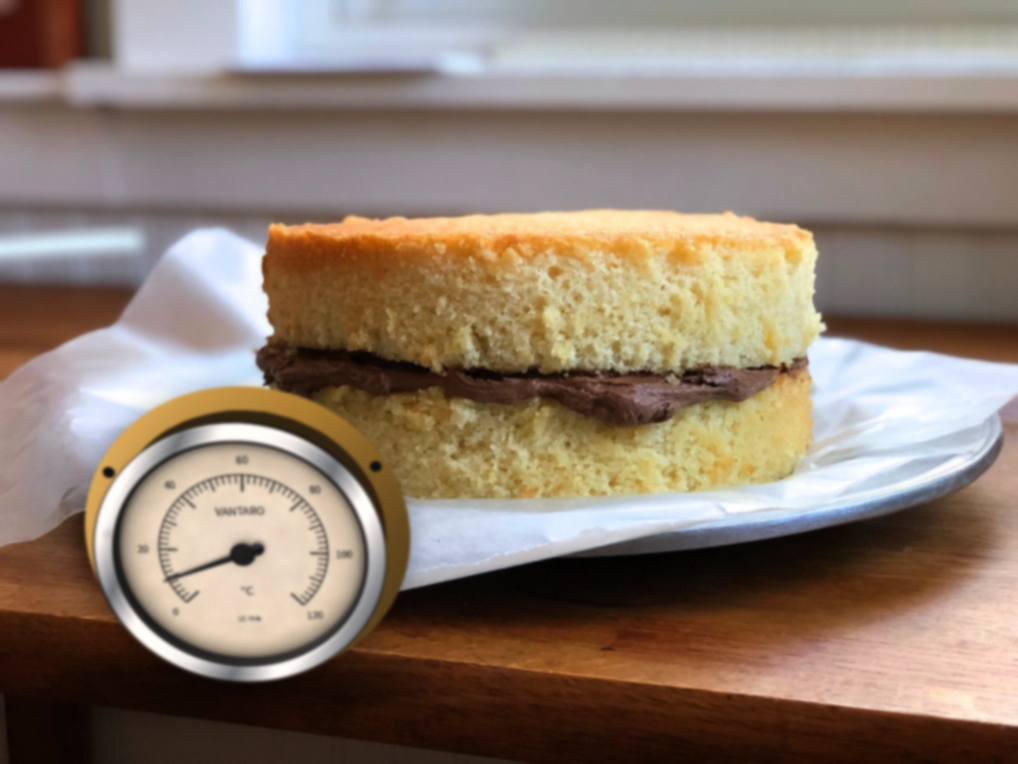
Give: 10 °C
